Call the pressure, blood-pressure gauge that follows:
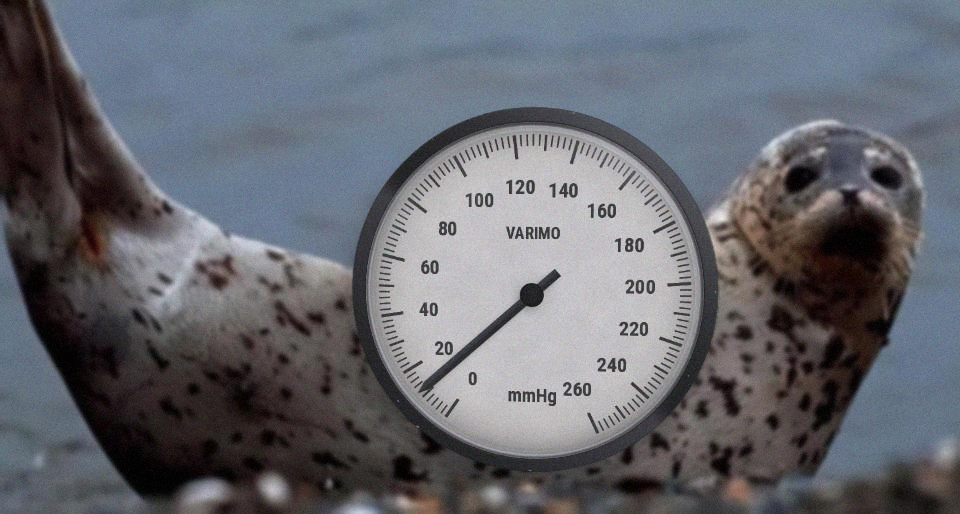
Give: 12 mmHg
